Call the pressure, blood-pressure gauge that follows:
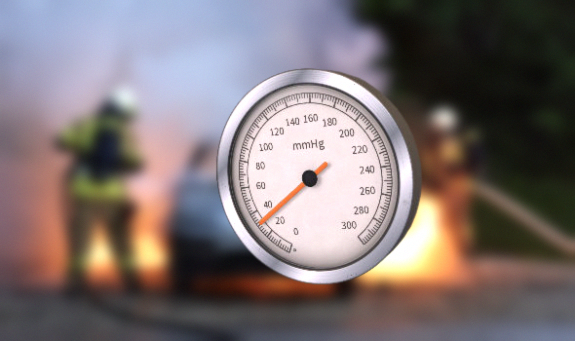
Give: 30 mmHg
